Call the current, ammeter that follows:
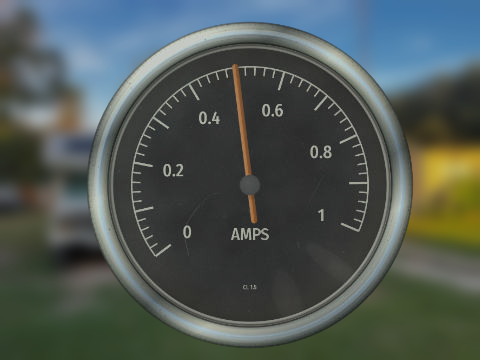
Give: 0.5 A
